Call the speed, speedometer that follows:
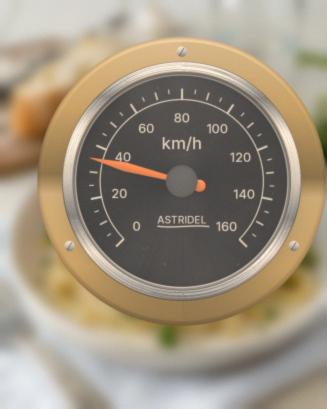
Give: 35 km/h
